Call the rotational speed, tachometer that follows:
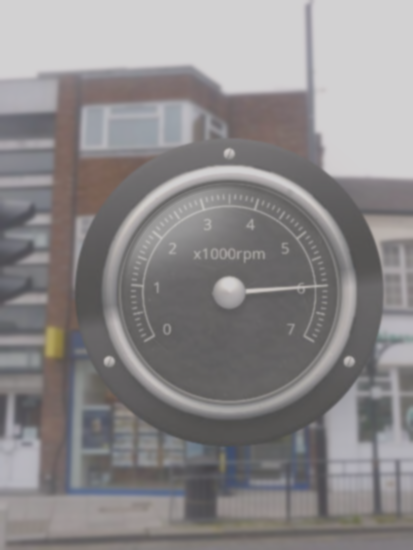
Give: 6000 rpm
